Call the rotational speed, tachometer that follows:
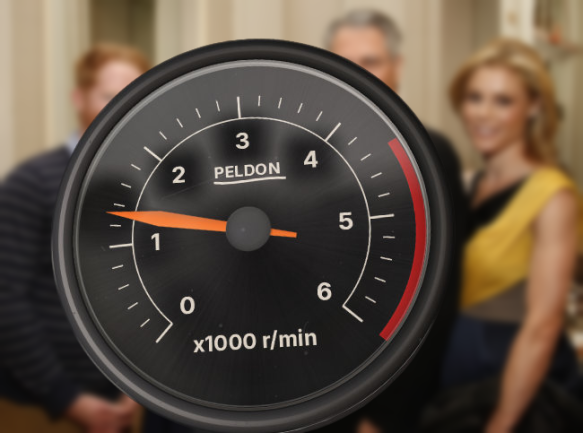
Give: 1300 rpm
